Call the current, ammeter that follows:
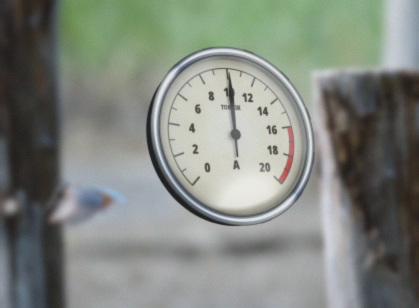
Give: 10 A
